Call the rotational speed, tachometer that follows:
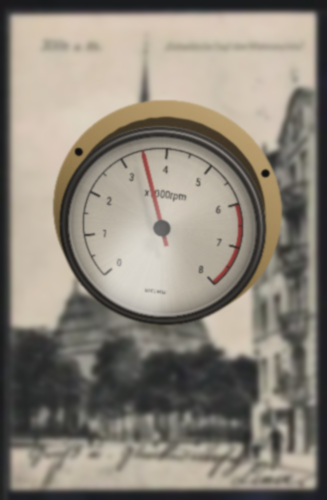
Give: 3500 rpm
